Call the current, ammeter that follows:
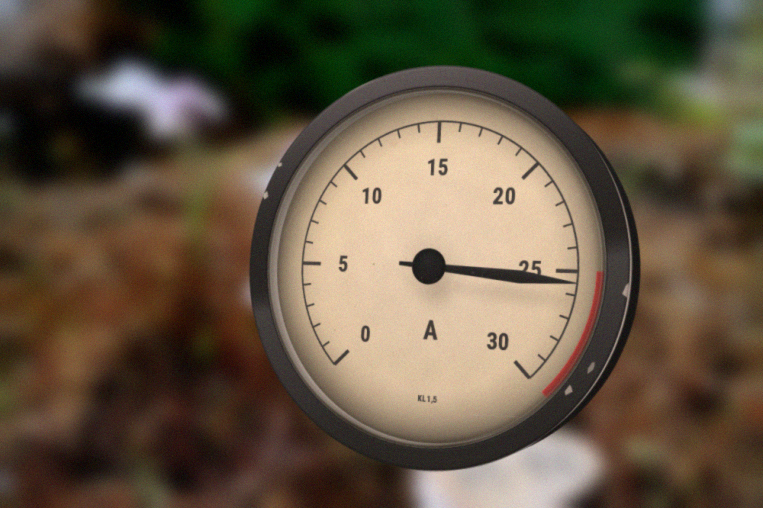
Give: 25.5 A
